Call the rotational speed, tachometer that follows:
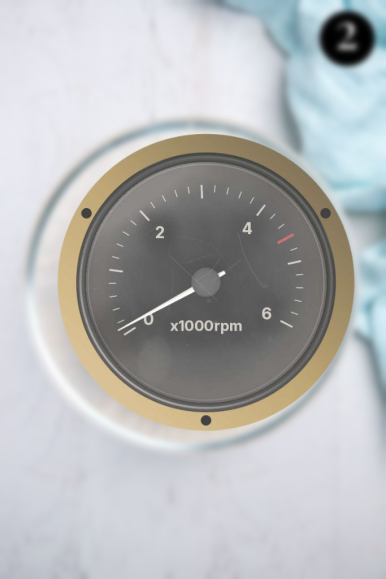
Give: 100 rpm
